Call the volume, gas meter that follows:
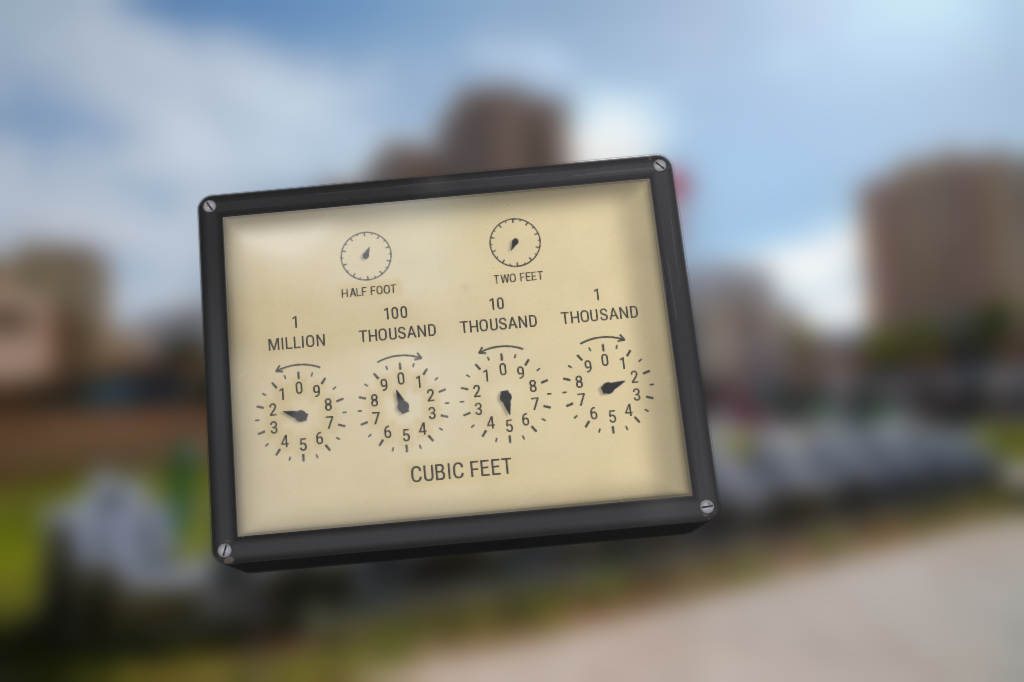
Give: 195200 ft³
